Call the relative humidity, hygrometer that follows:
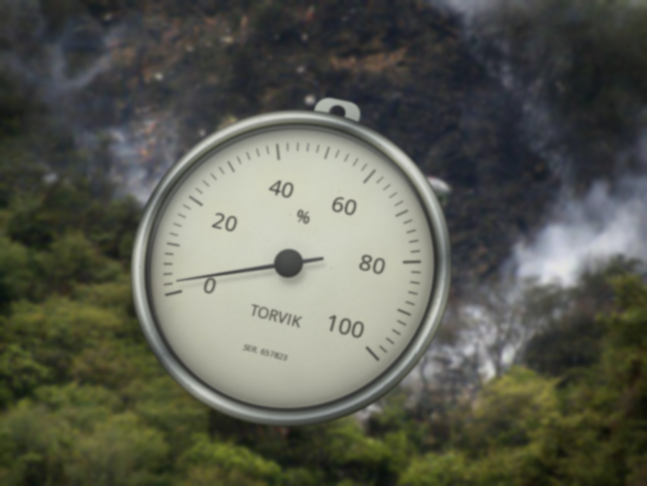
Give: 2 %
